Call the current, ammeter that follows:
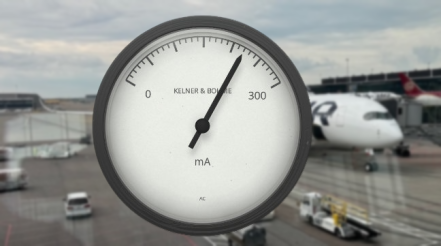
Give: 220 mA
